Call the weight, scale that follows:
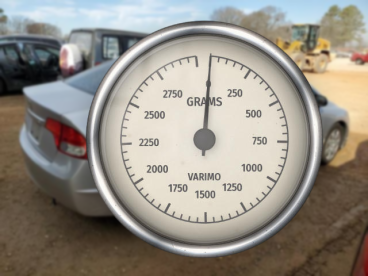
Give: 0 g
